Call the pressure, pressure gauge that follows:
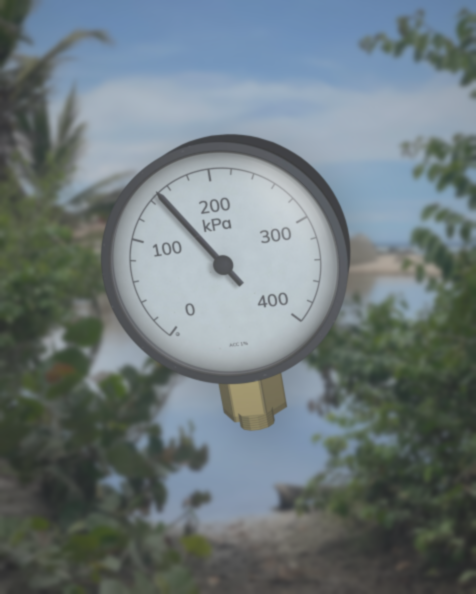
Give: 150 kPa
